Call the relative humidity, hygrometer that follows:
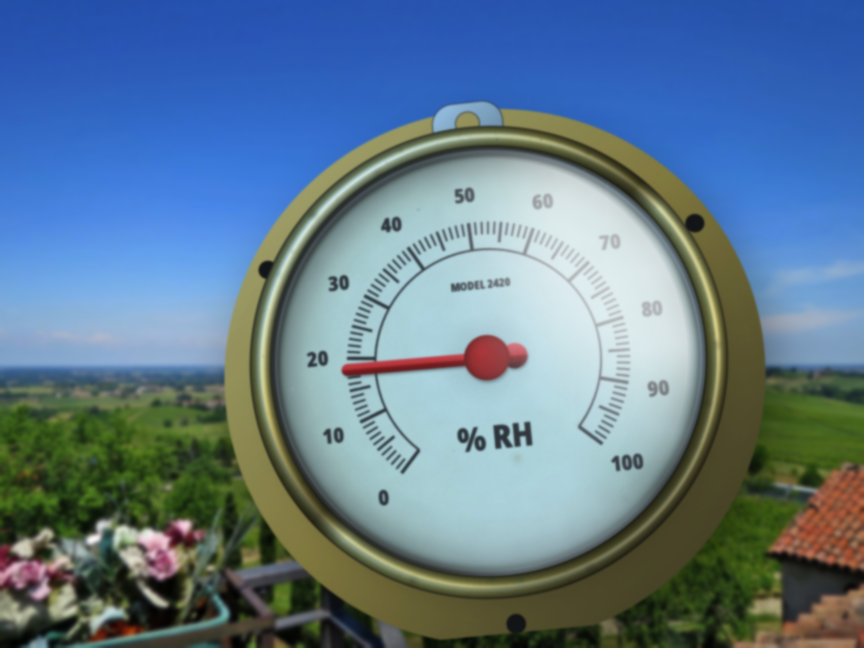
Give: 18 %
